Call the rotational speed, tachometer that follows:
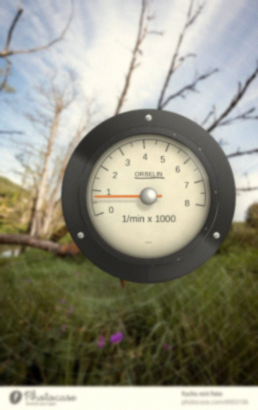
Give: 750 rpm
